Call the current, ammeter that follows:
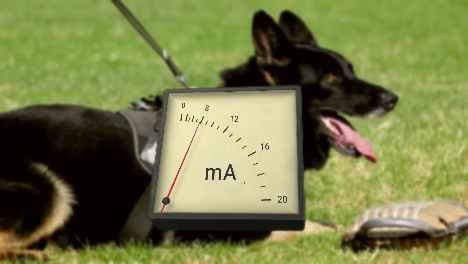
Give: 8 mA
